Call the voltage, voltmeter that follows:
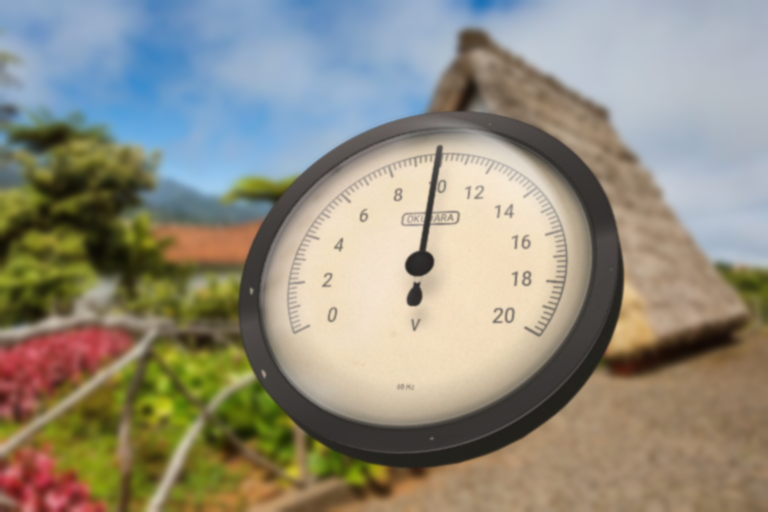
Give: 10 V
